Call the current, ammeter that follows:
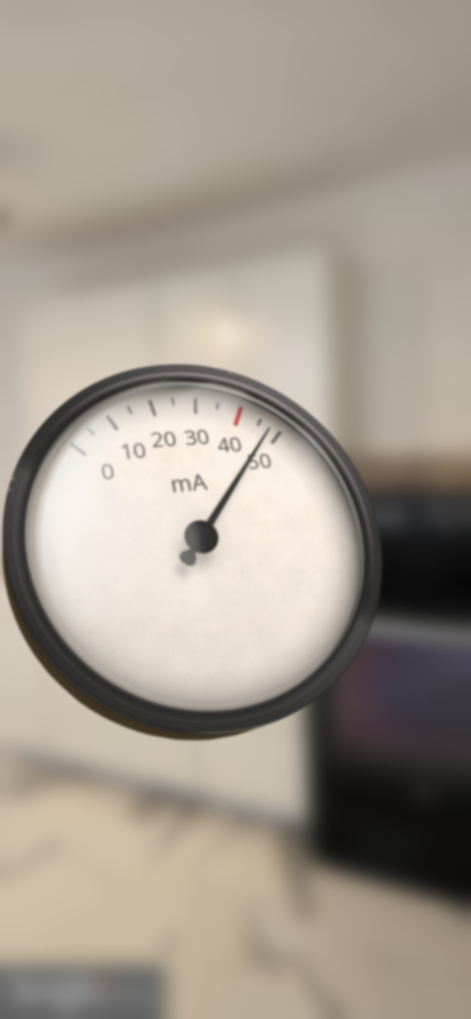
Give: 47.5 mA
